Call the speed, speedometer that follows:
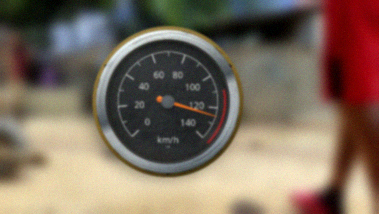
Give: 125 km/h
